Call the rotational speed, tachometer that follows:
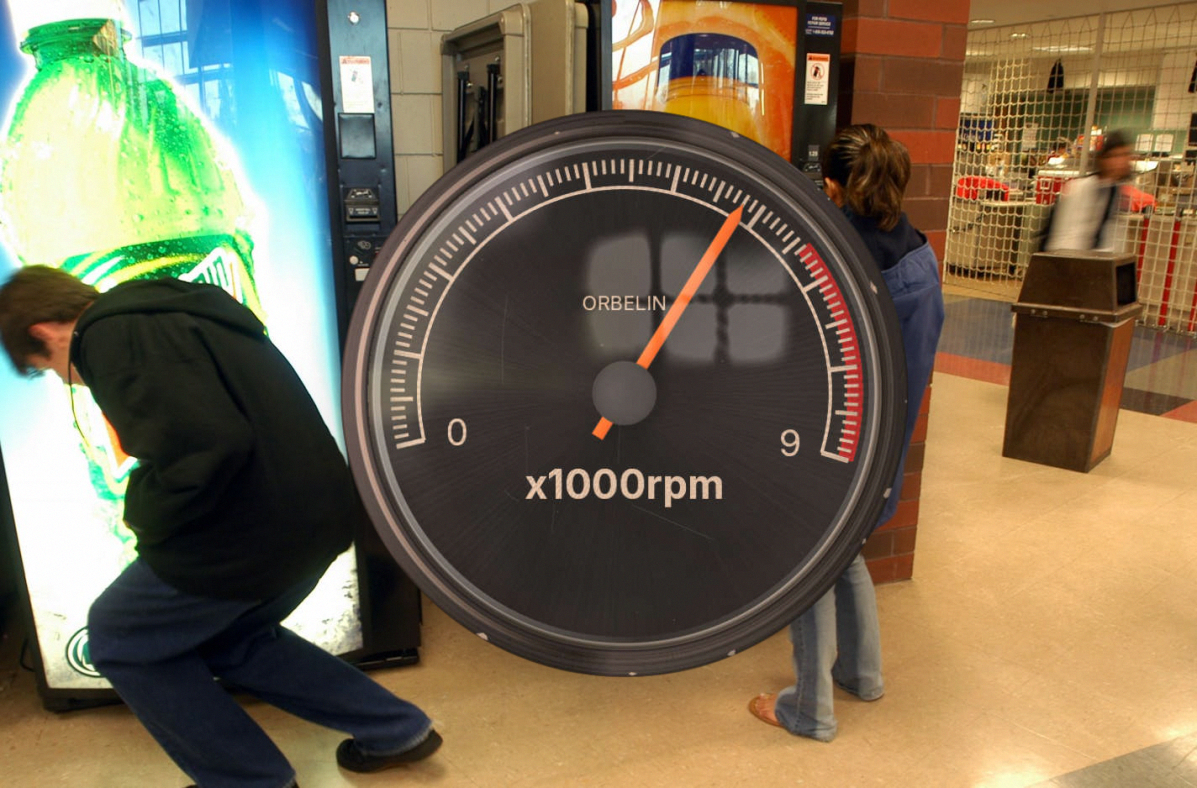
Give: 5800 rpm
